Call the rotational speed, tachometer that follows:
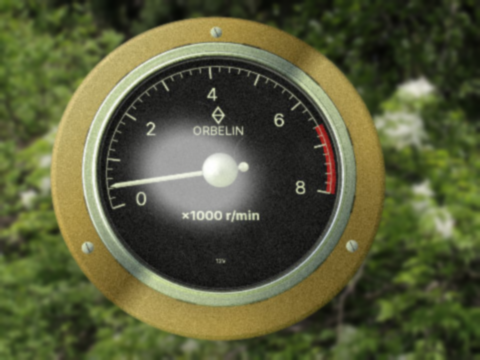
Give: 400 rpm
